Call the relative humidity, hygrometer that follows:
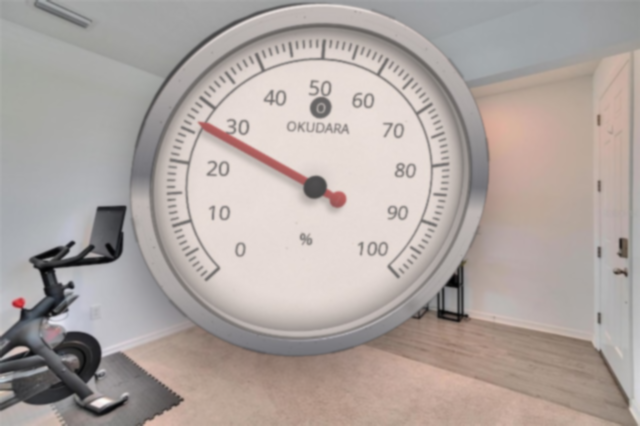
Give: 27 %
